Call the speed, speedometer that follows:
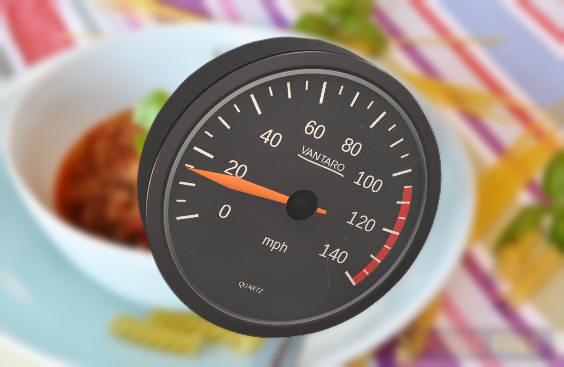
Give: 15 mph
